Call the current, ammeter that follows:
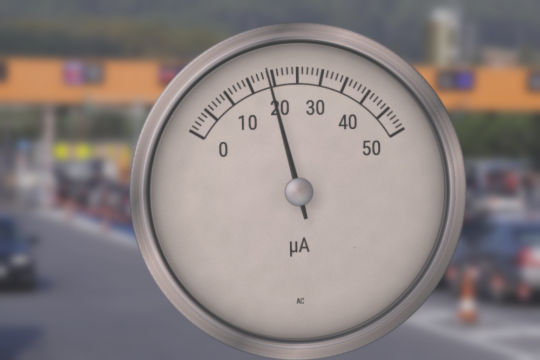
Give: 19 µA
